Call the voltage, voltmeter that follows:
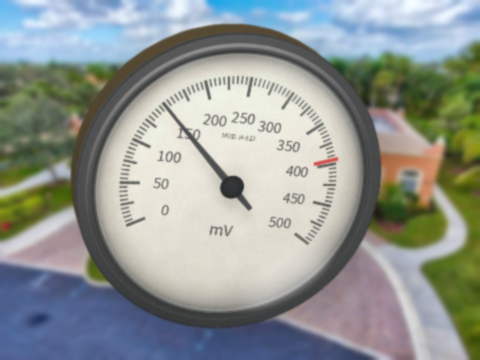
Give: 150 mV
